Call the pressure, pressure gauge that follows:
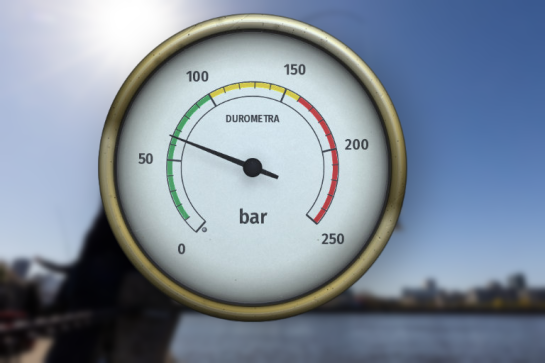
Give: 65 bar
